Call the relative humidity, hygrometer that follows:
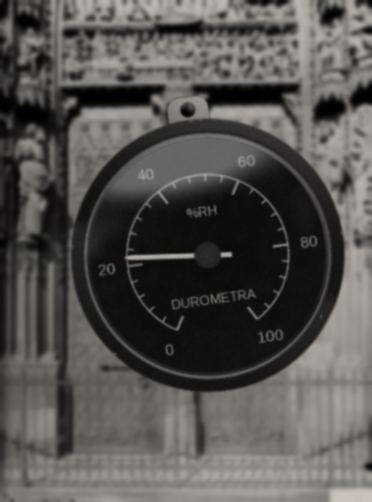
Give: 22 %
